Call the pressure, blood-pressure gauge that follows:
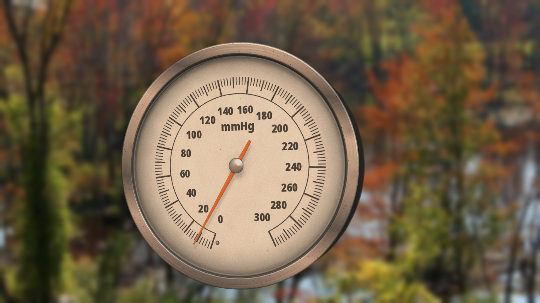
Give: 10 mmHg
